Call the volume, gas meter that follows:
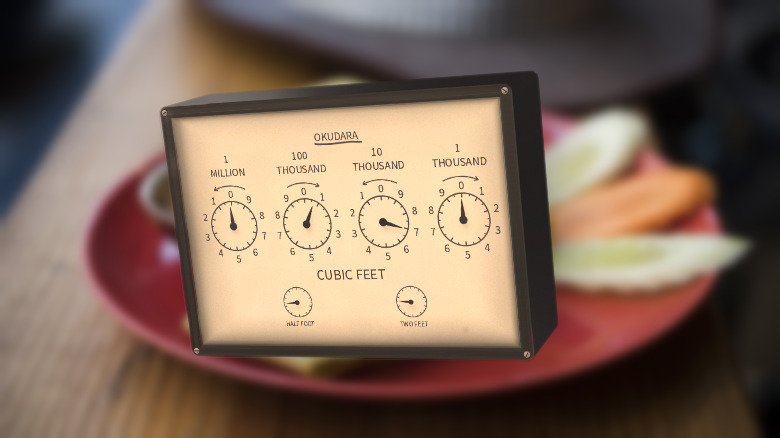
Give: 7000 ft³
